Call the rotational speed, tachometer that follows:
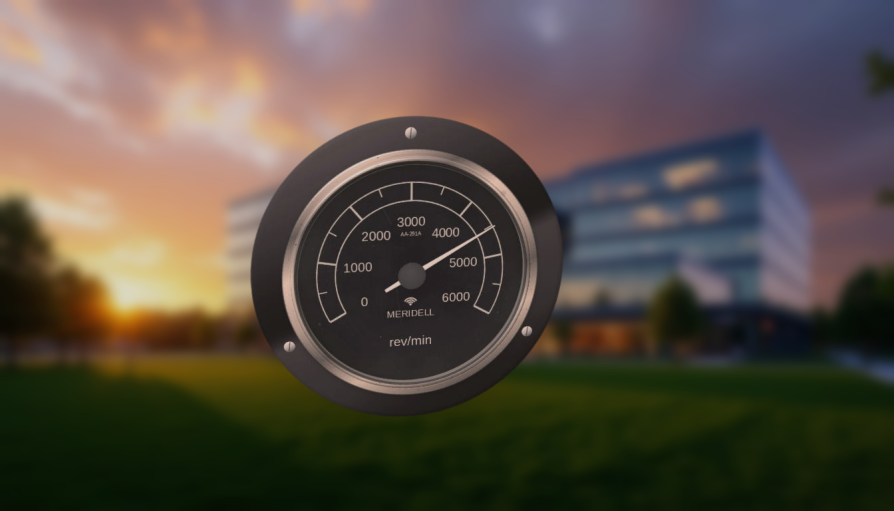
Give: 4500 rpm
